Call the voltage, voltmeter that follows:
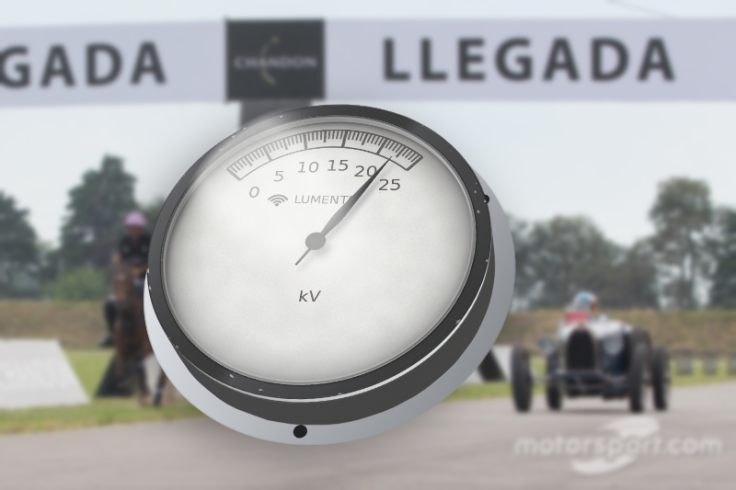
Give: 22.5 kV
